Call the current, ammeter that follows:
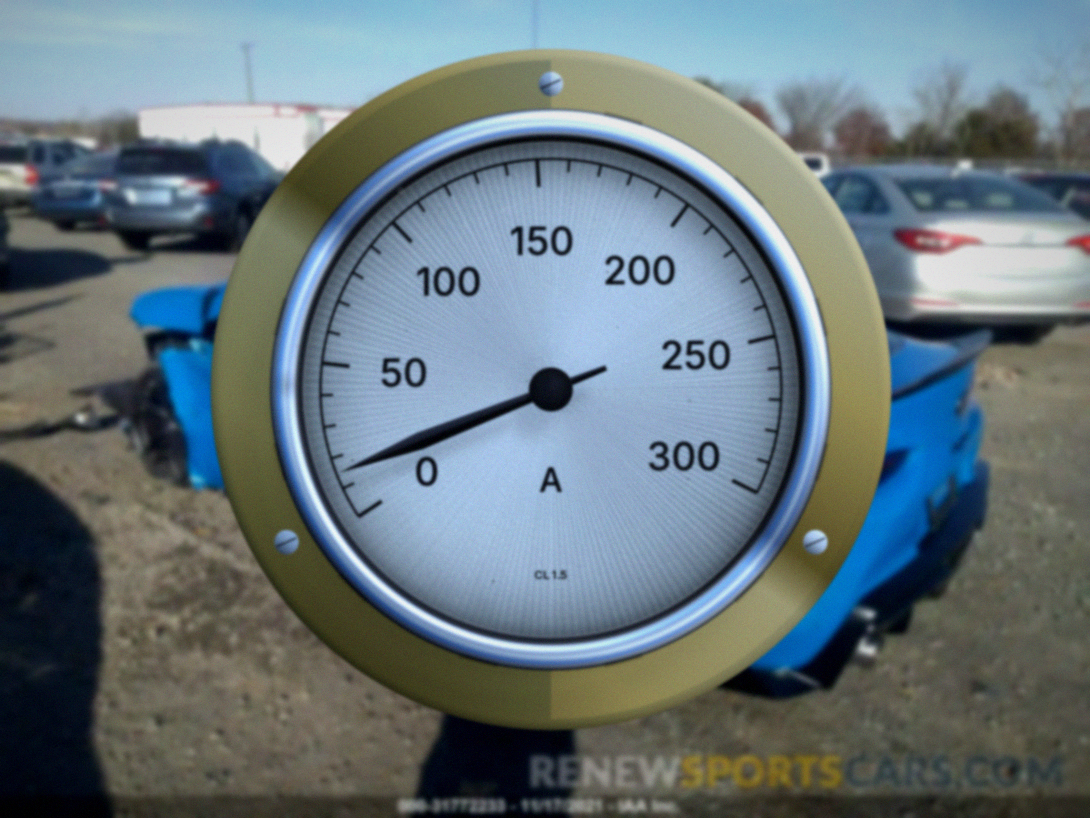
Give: 15 A
